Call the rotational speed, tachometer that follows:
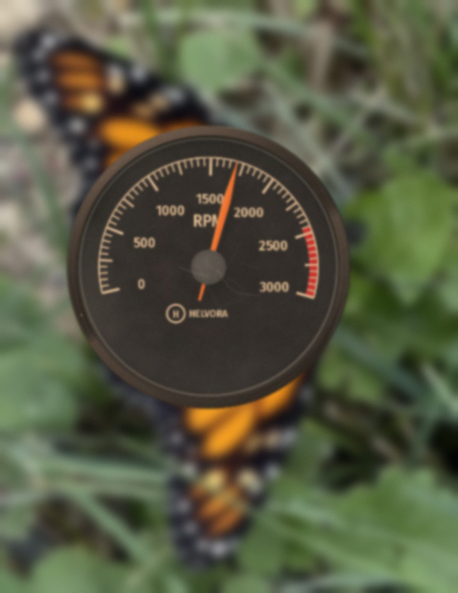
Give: 1700 rpm
